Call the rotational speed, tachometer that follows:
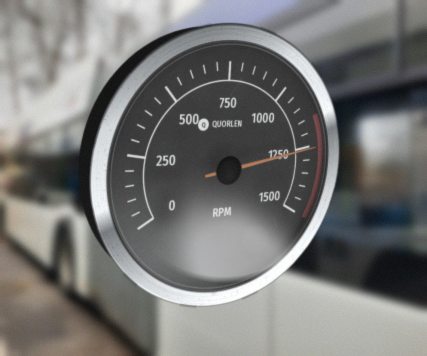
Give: 1250 rpm
